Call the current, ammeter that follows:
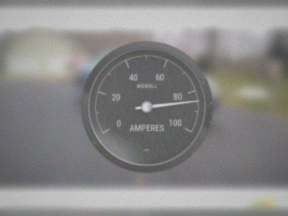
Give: 85 A
